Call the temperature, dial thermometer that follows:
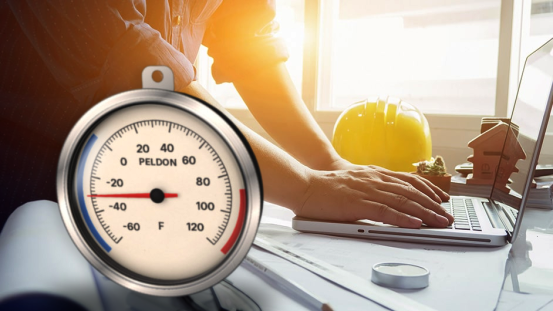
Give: -30 °F
